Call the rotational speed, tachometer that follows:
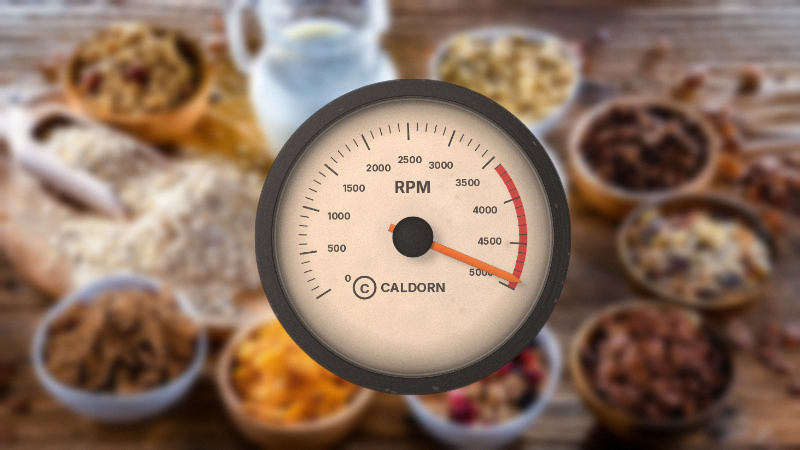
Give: 4900 rpm
